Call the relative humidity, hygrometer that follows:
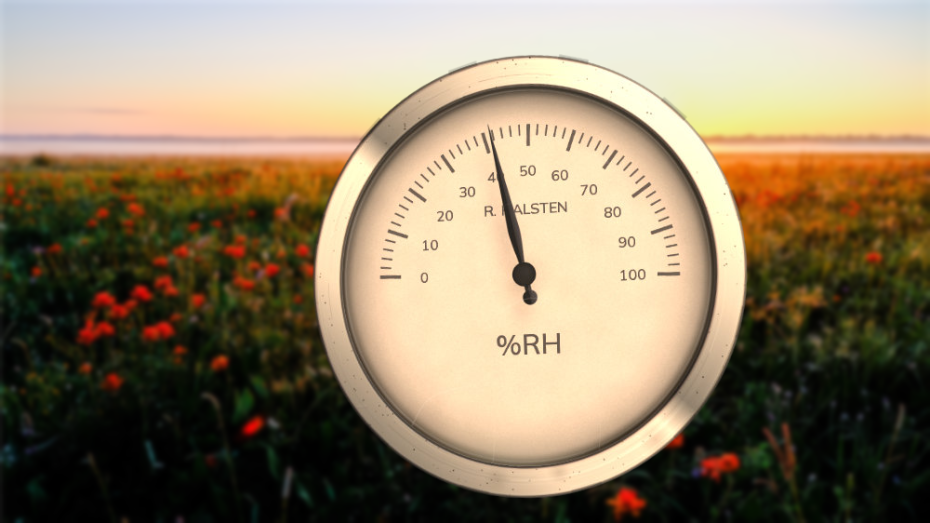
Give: 42 %
